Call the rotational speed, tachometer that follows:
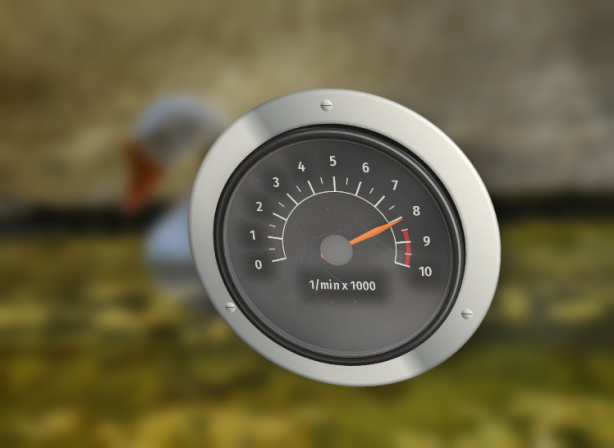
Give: 8000 rpm
